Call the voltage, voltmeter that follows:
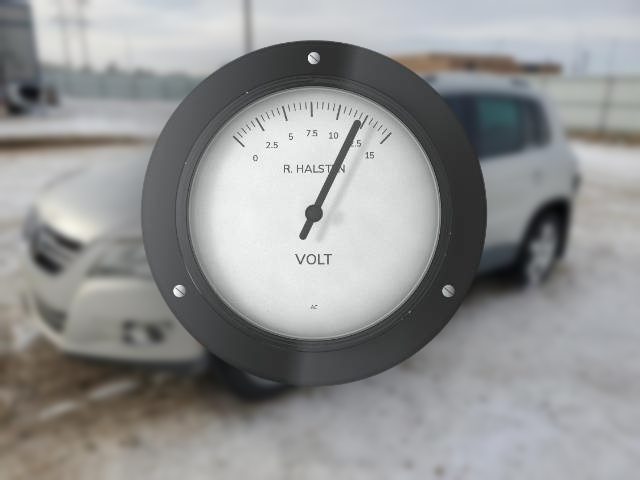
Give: 12 V
